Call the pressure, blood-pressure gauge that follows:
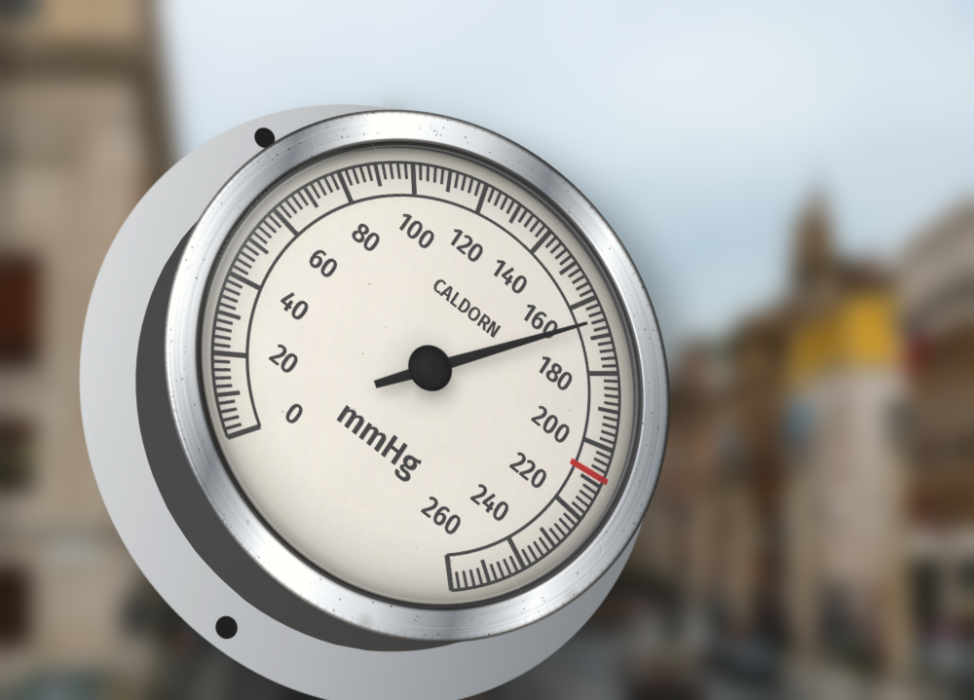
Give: 166 mmHg
